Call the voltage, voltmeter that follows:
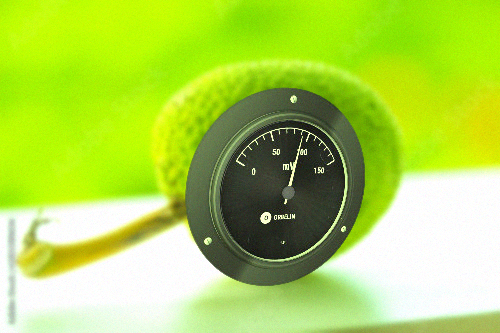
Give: 90 mV
